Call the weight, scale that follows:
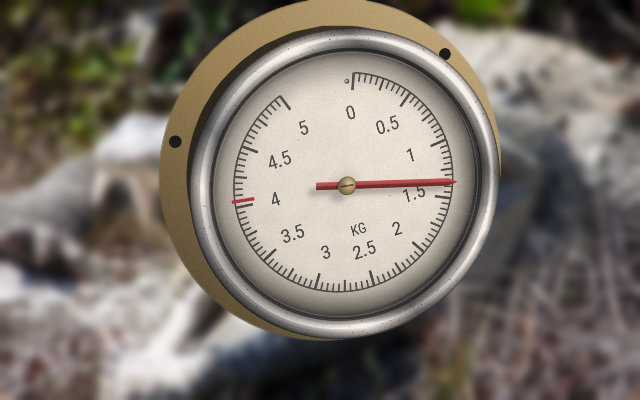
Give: 1.35 kg
